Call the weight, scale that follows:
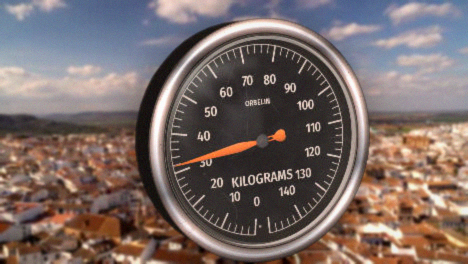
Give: 32 kg
